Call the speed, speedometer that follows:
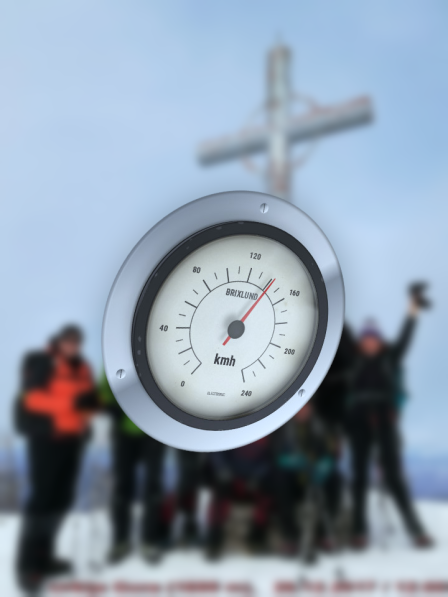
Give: 140 km/h
